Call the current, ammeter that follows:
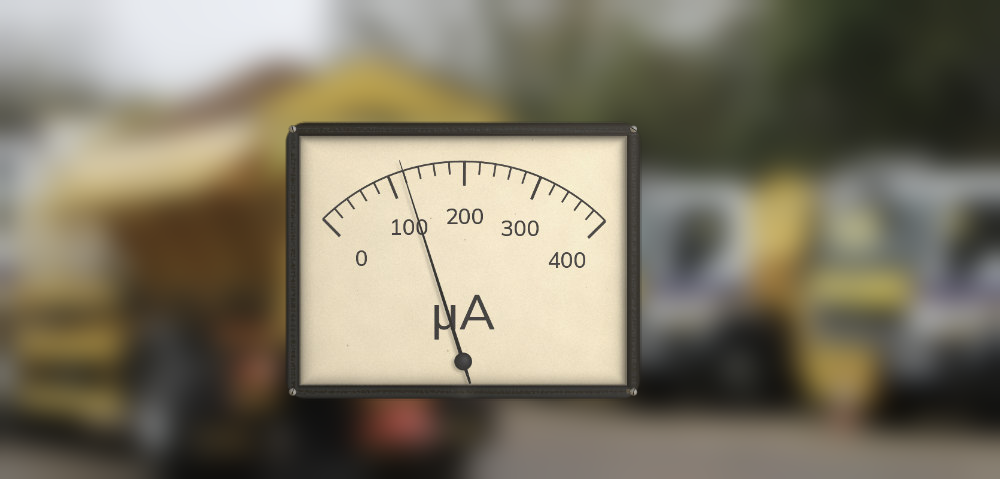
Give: 120 µA
